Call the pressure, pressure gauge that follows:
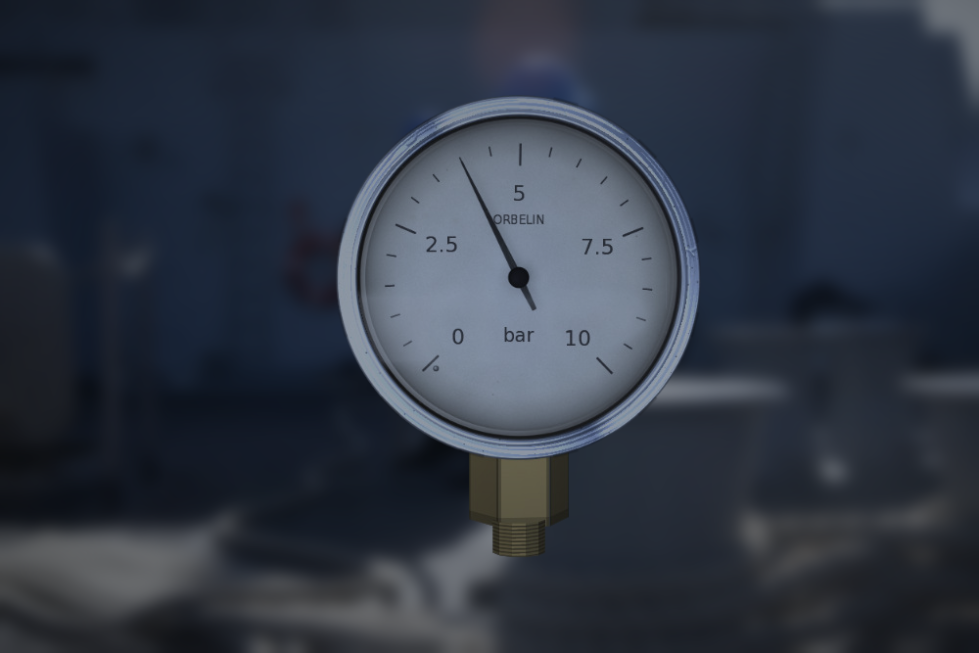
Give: 4 bar
